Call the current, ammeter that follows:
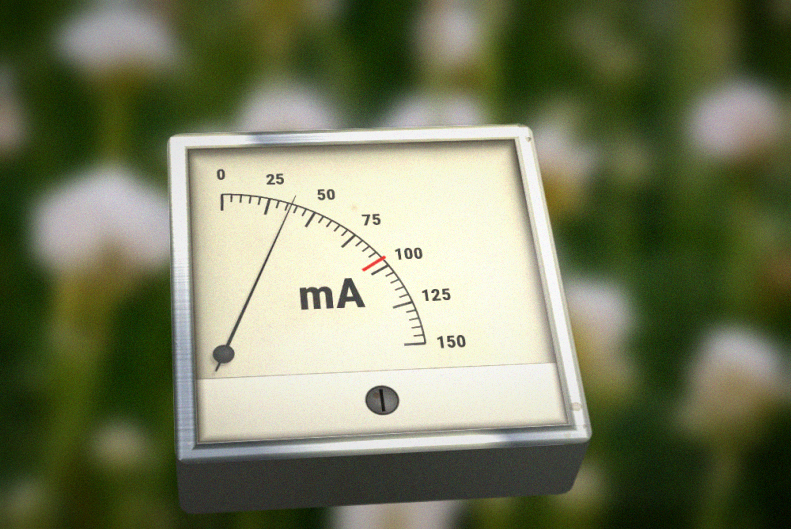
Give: 37.5 mA
